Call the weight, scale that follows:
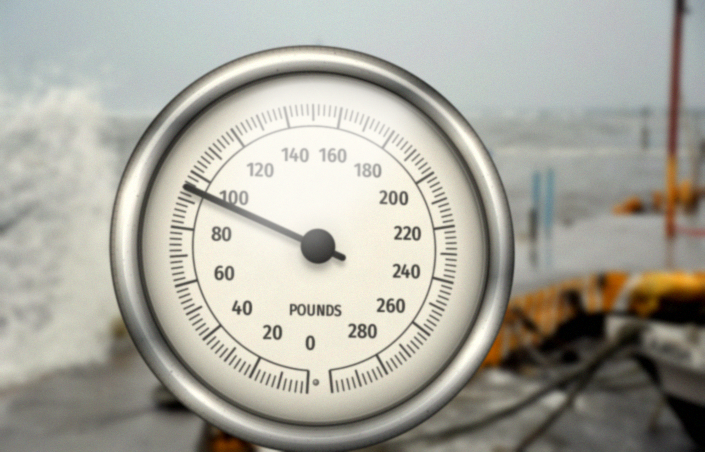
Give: 94 lb
